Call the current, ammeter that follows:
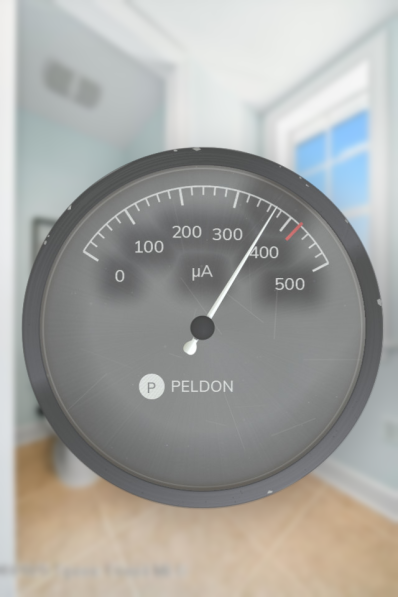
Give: 370 µA
